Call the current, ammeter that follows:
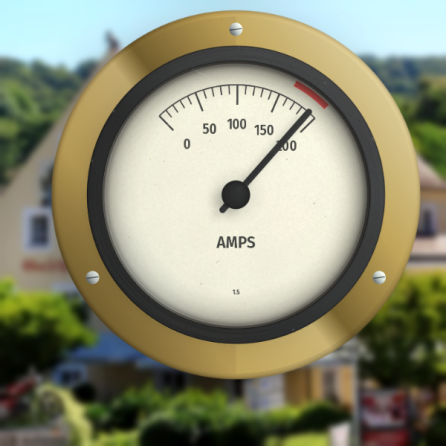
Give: 190 A
